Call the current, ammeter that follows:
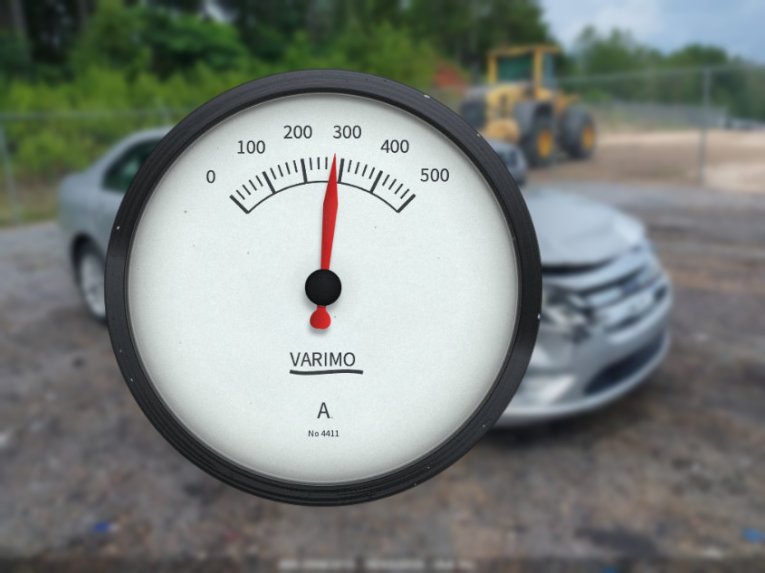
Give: 280 A
